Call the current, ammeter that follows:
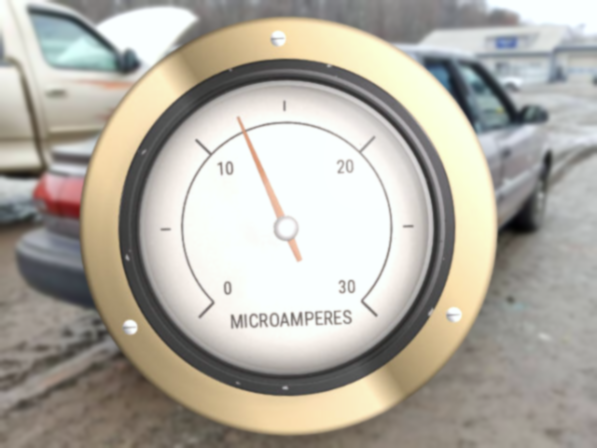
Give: 12.5 µA
